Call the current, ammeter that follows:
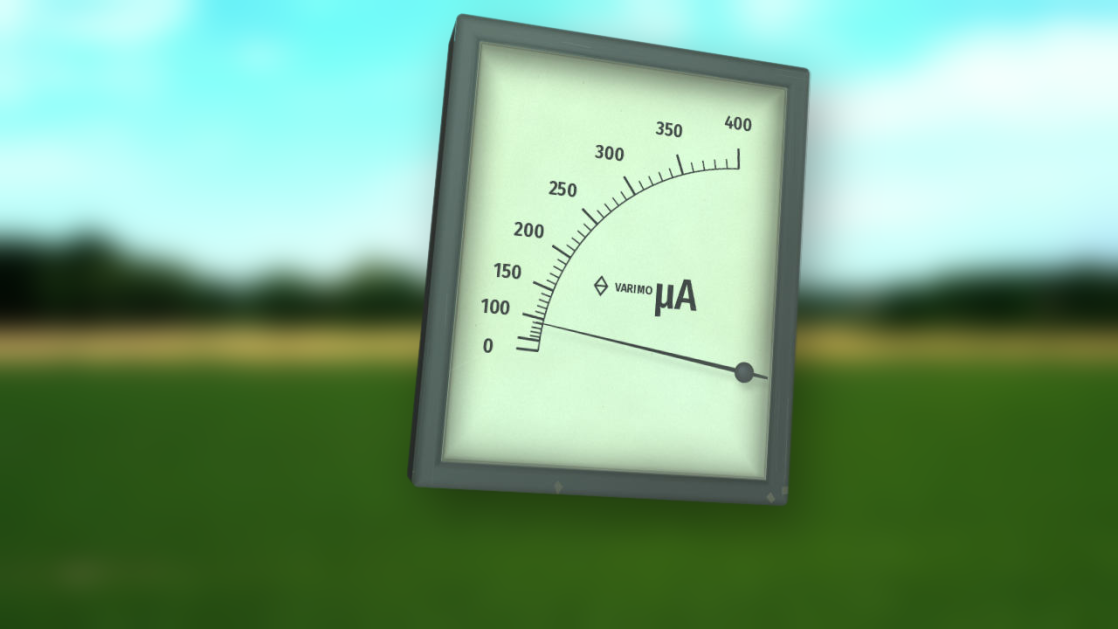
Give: 90 µA
